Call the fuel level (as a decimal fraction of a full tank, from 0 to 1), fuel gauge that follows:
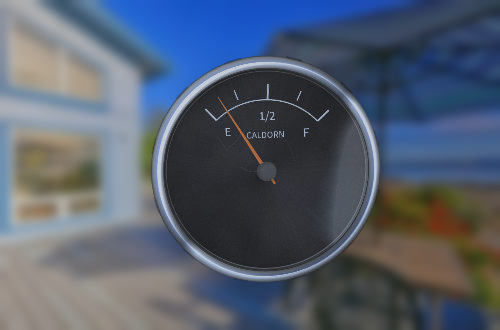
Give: 0.125
